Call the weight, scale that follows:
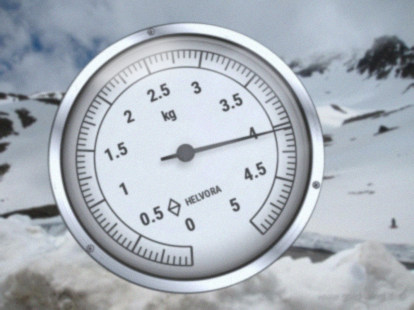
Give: 4.05 kg
